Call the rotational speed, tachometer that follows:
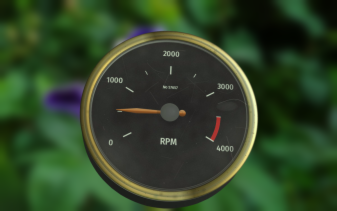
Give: 500 rpm
